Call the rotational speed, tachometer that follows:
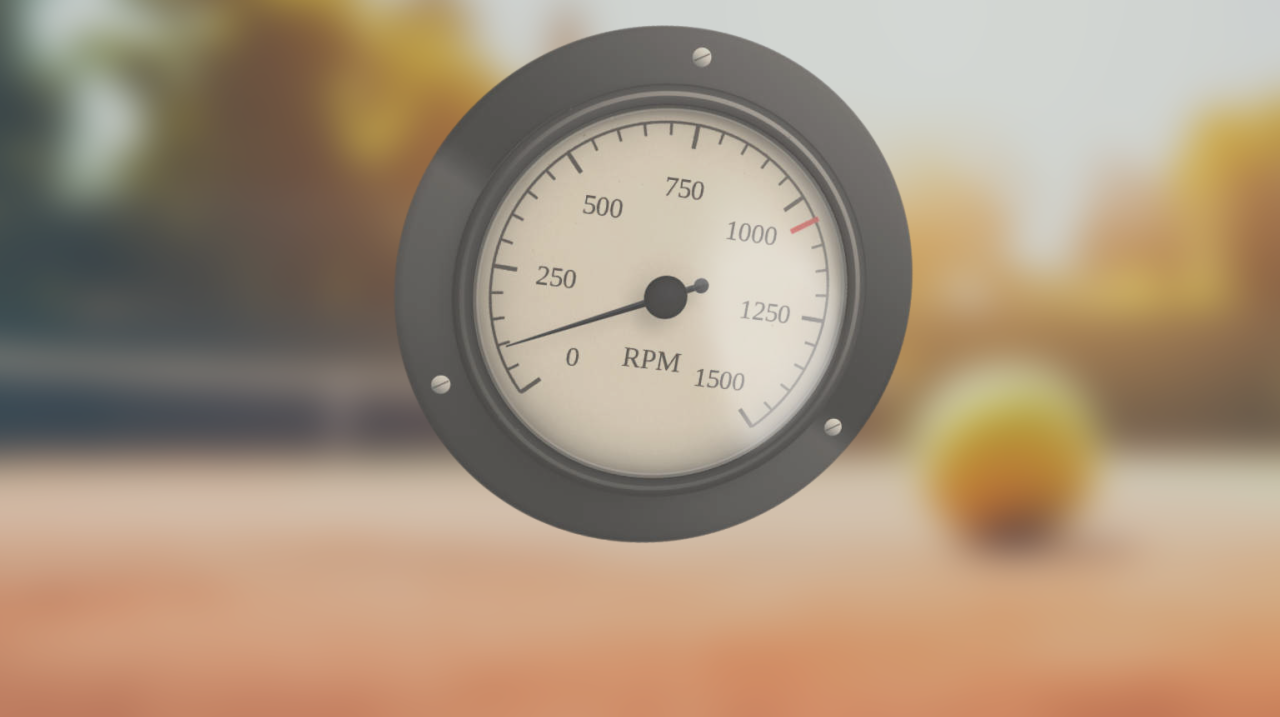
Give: 100 rpm
